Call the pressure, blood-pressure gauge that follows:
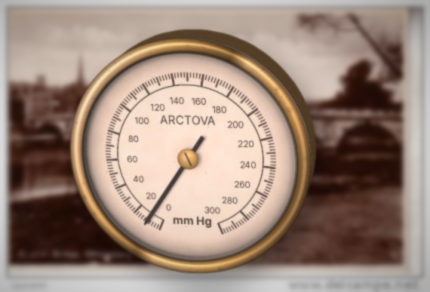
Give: 10 mmHg
